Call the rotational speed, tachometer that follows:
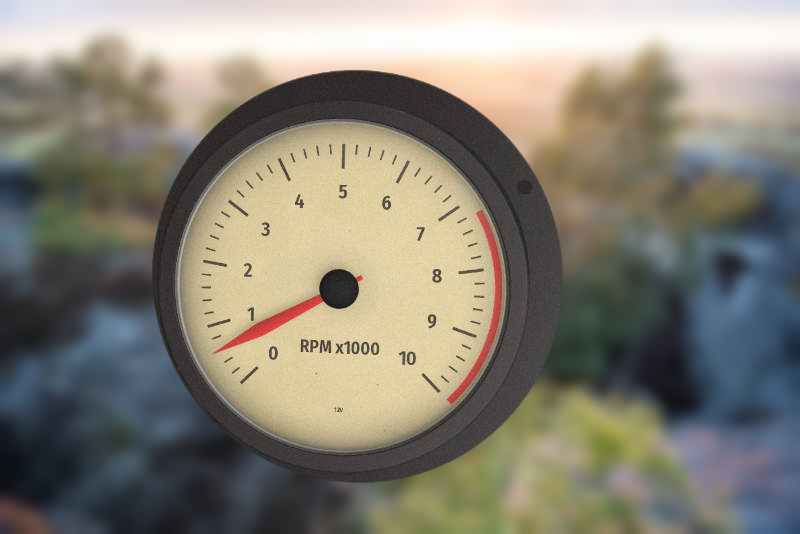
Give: 600 rpm
